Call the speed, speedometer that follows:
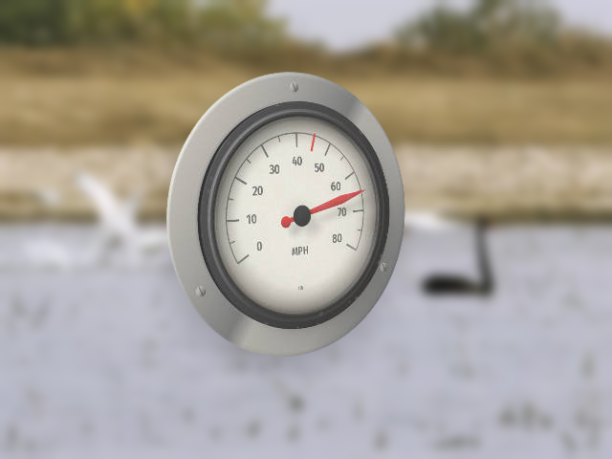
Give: 65 mph
